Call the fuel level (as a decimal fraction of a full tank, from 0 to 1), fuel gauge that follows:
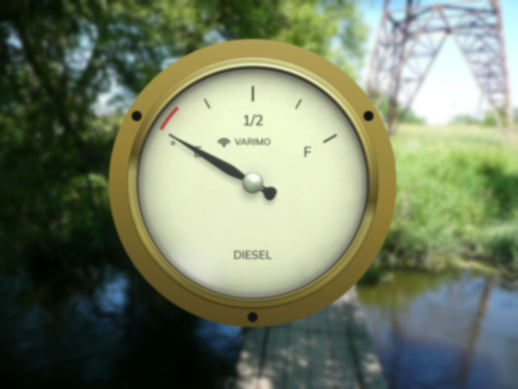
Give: 0
